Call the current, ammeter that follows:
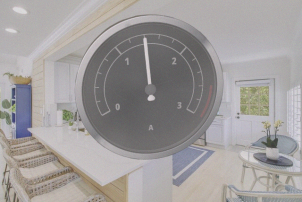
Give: 1.4 A
